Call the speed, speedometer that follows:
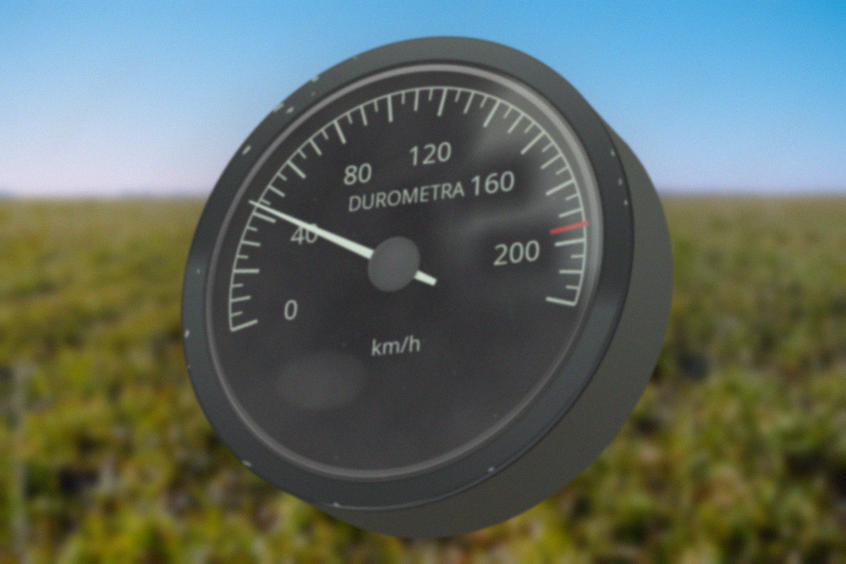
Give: 42.5 km/h
